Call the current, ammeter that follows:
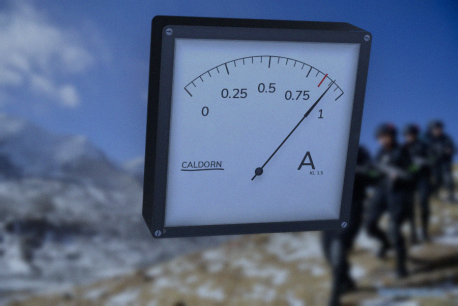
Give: 0.9 A
